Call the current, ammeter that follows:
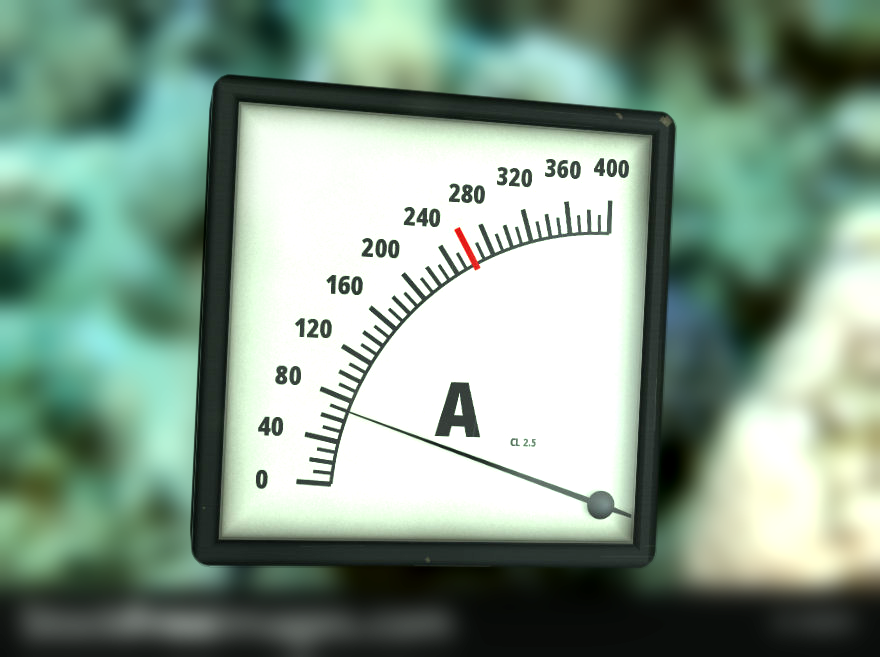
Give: 70 A
